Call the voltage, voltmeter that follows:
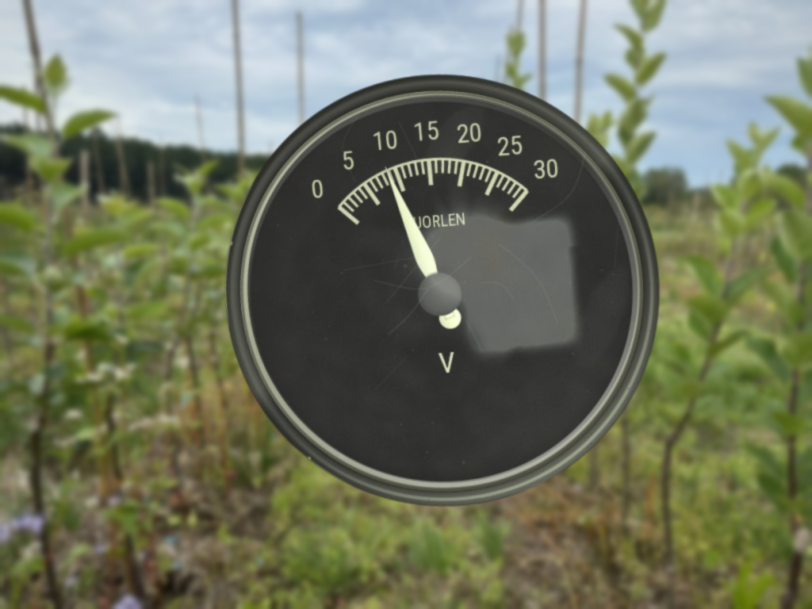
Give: 9 V
